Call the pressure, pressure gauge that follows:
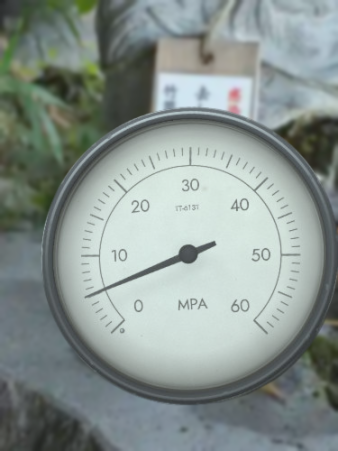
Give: 5 MPa
